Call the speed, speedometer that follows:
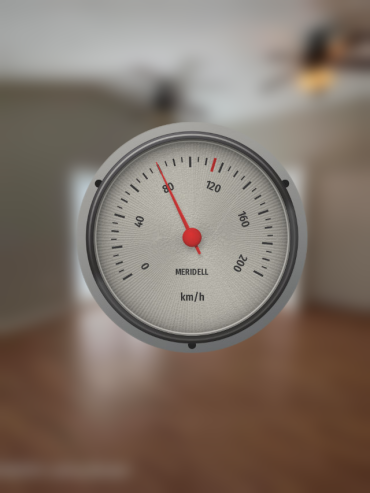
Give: 80 km/h
